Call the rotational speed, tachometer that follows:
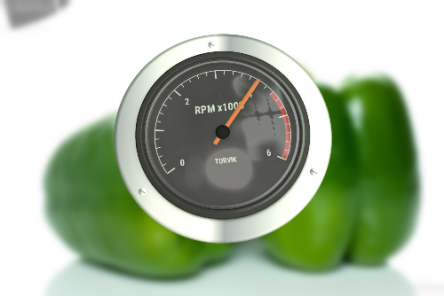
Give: 4000 rpm
